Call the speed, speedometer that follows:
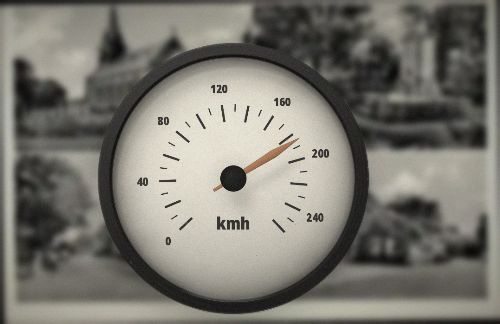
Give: 185 km/h
